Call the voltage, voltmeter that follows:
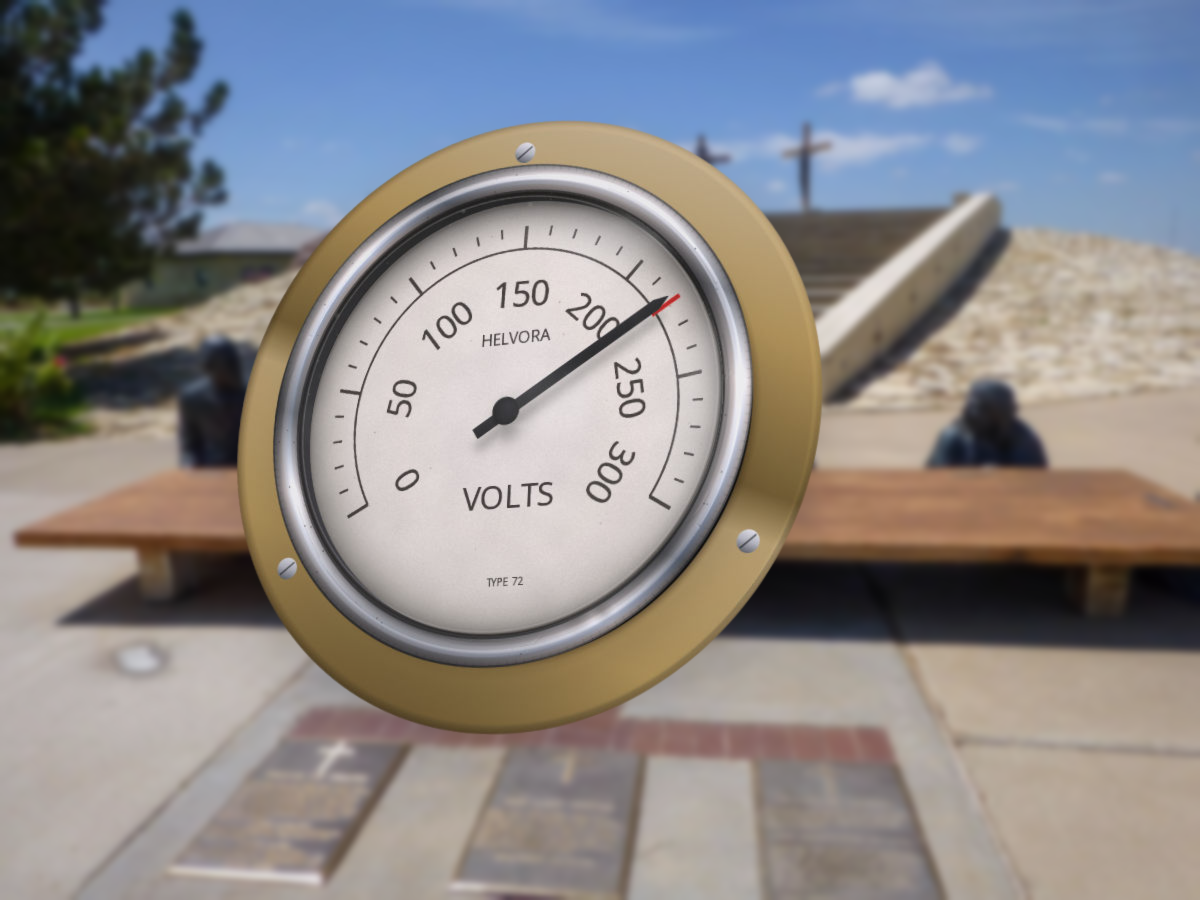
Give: 220 V
